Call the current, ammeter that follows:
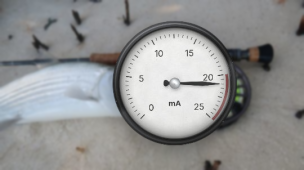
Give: 21 mA
